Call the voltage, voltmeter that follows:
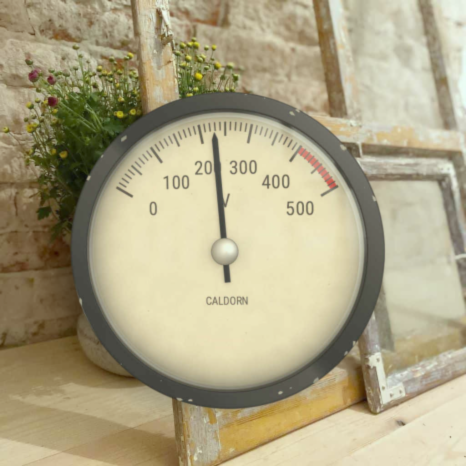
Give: 230 V
